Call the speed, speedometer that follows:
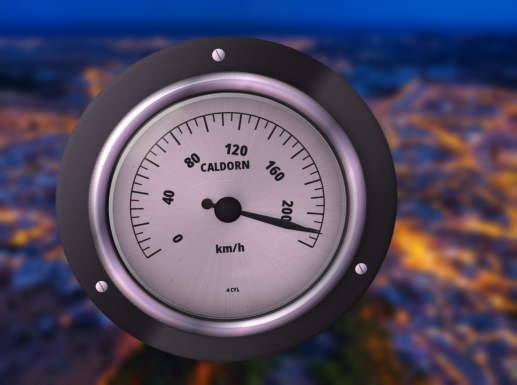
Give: 210 km/h
